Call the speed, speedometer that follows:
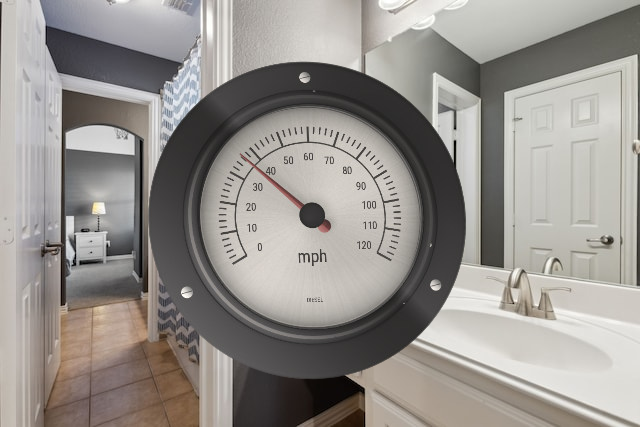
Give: 36 mph
